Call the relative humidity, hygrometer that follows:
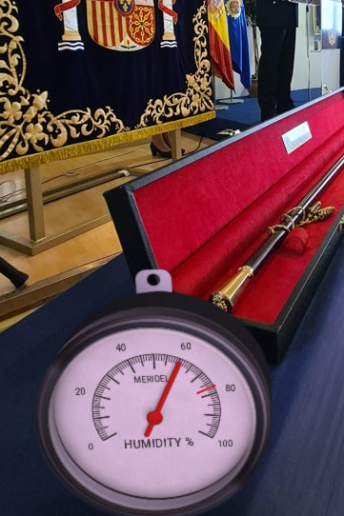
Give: 60 %
